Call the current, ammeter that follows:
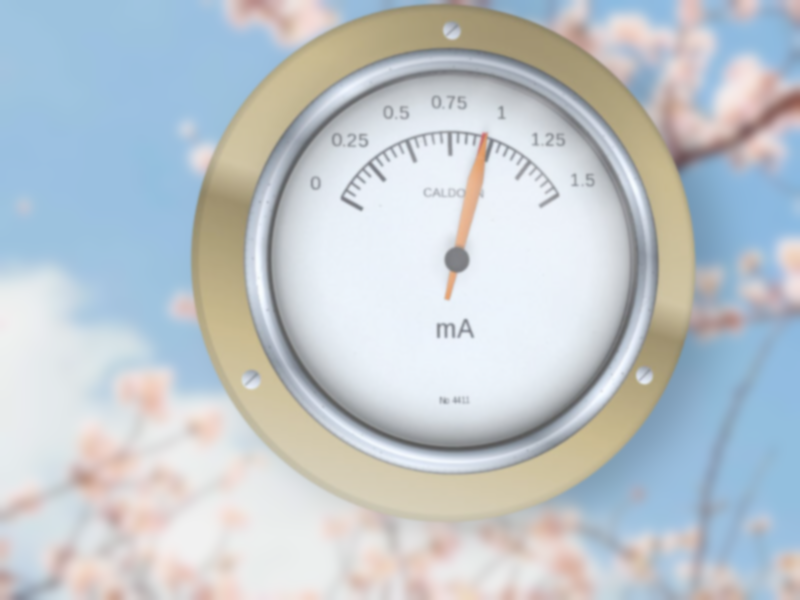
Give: 0.95 mA
